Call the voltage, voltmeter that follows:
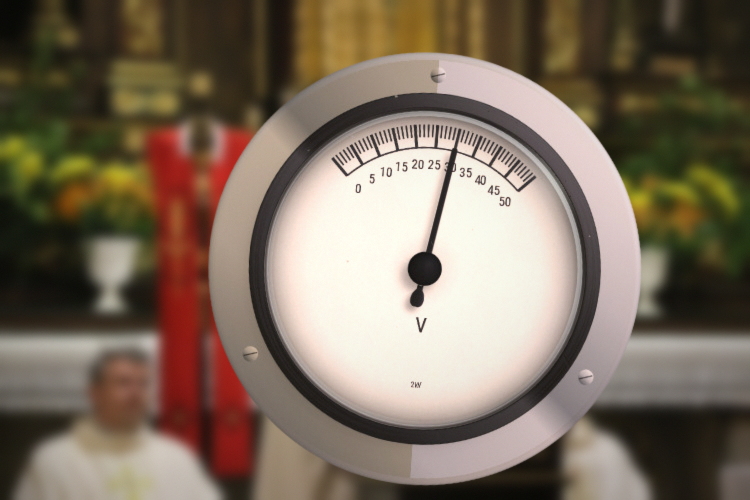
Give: 30 V
